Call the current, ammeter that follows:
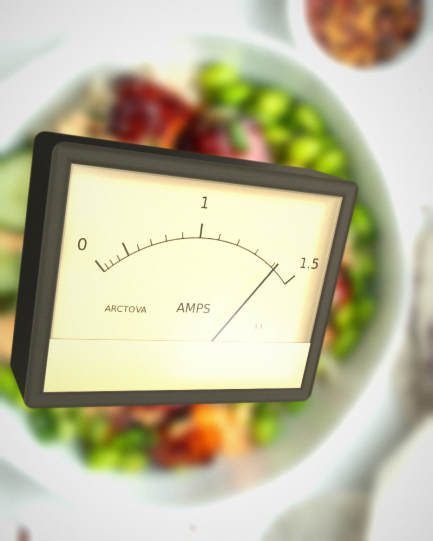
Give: 1.4 A
